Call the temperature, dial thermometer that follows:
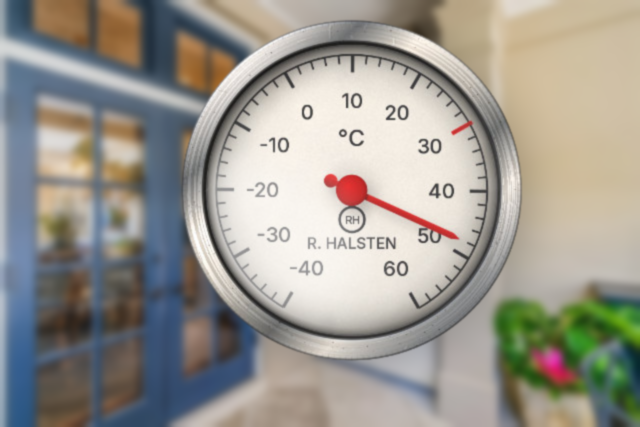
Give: 48 °C
